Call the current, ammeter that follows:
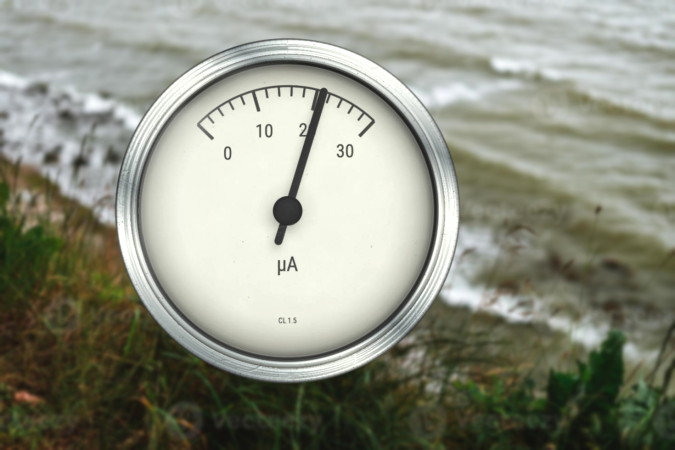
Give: 21 µA
